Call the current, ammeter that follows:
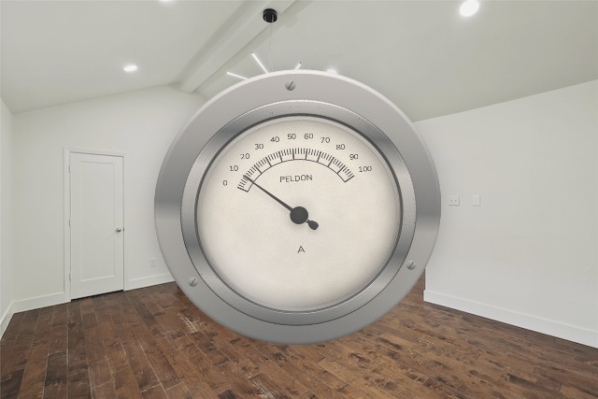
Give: 10 A
